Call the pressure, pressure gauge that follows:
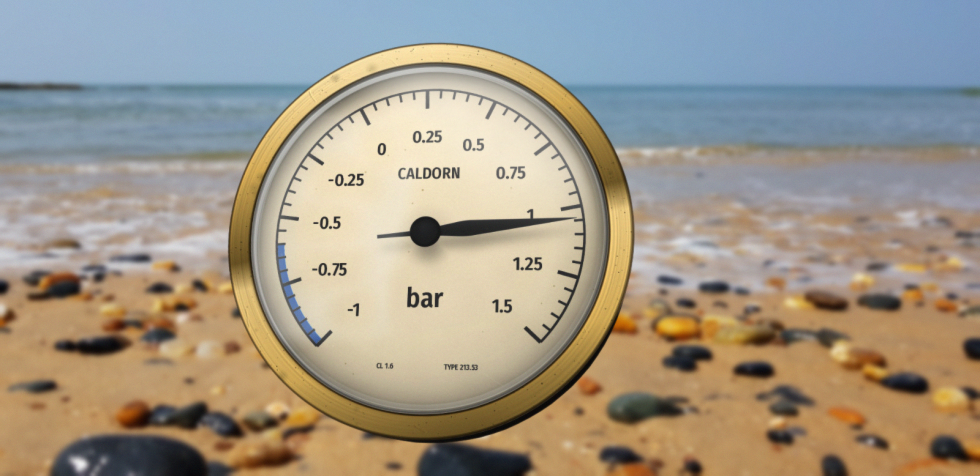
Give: 1.05 bar
